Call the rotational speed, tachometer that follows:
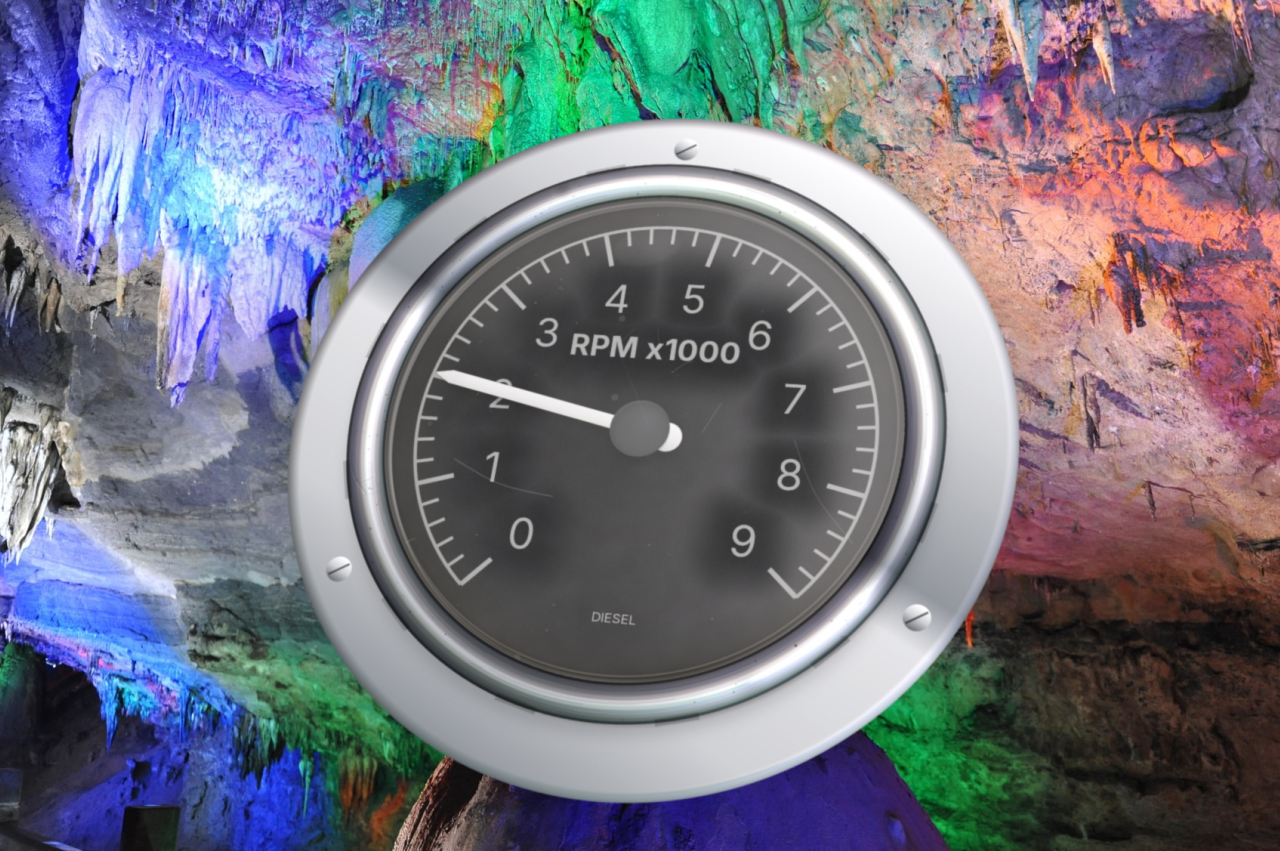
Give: 2000 rpm
